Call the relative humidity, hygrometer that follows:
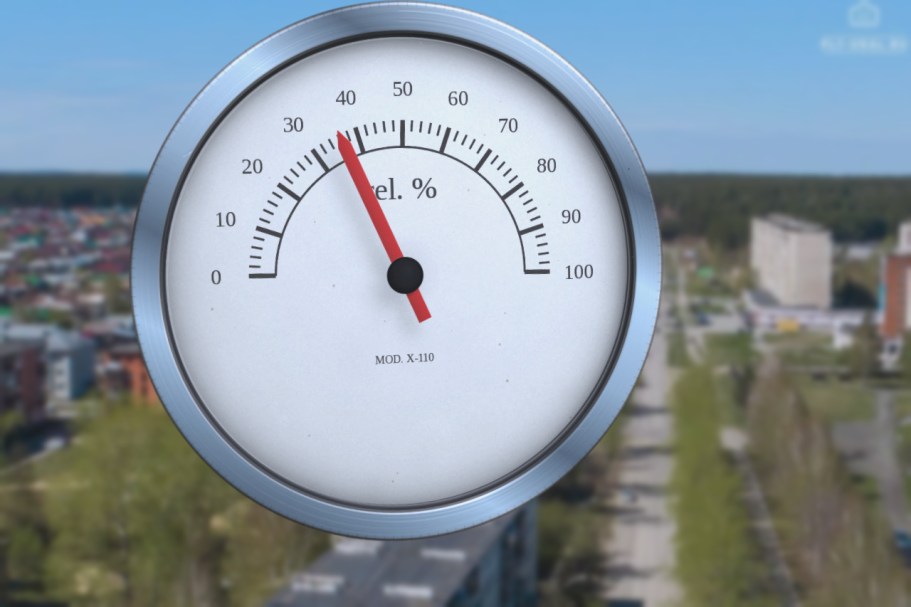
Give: 36 %
